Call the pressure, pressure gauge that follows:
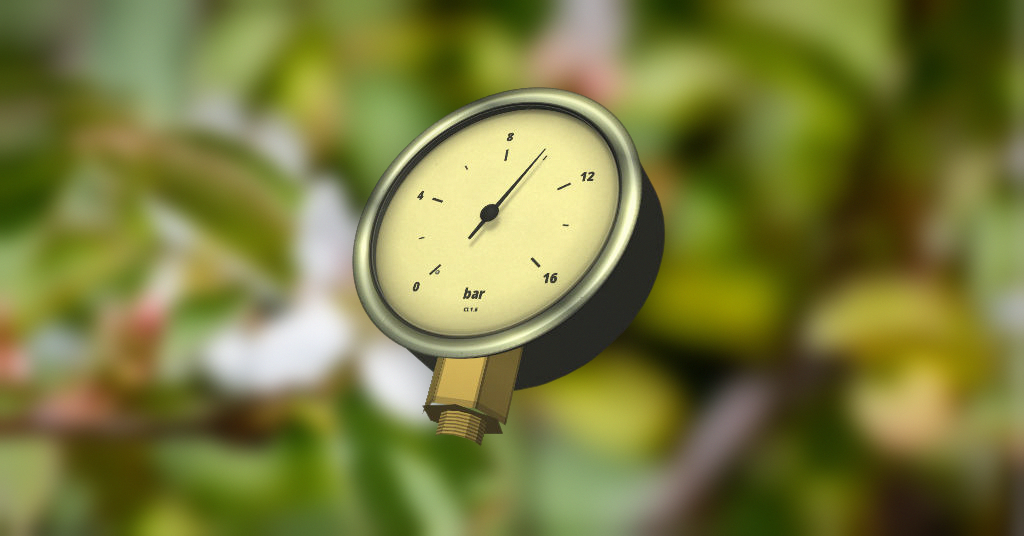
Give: 10 bar
